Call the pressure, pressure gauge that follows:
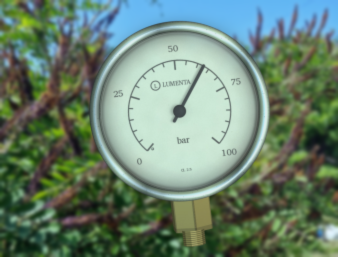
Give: 62.5 bar
